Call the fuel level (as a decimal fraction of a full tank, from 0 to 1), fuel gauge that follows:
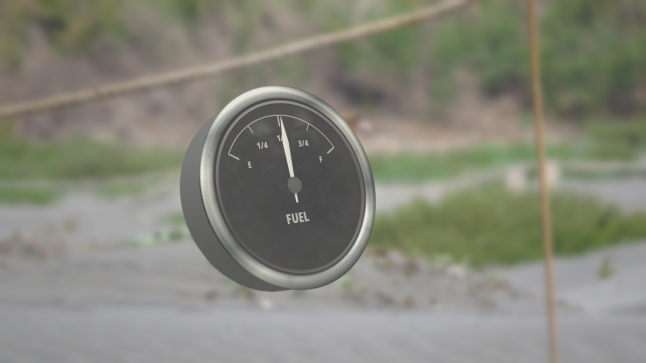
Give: 0.5
